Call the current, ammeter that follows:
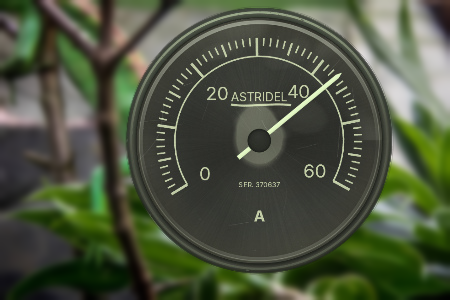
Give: 43 A
